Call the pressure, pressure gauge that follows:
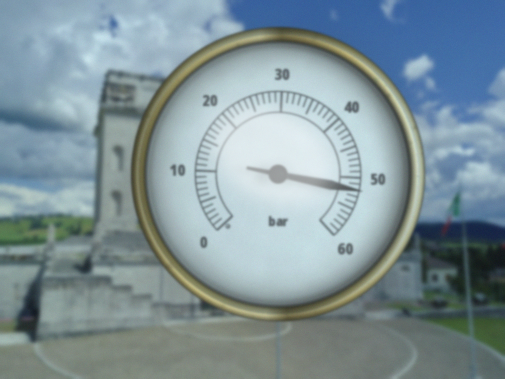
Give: 52 bar
